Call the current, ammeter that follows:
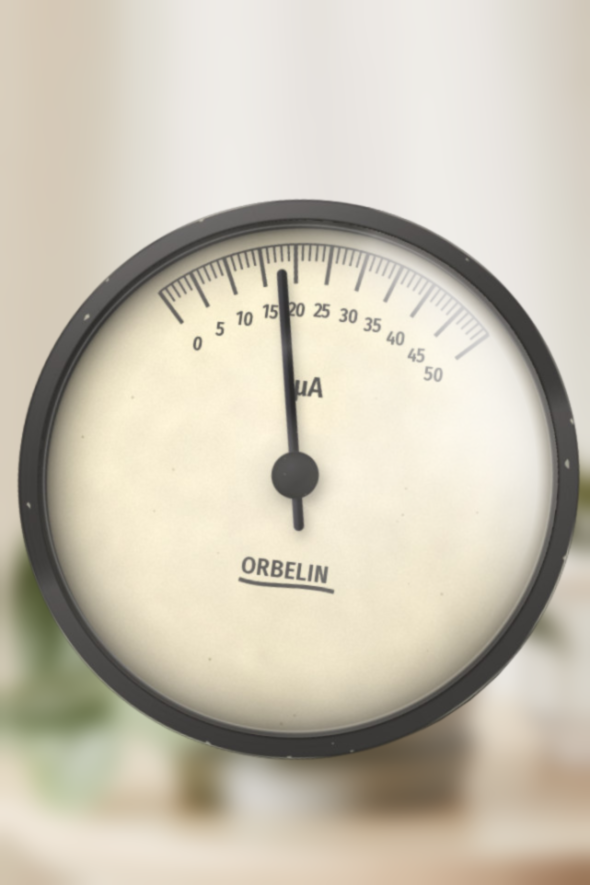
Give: 18 µA
